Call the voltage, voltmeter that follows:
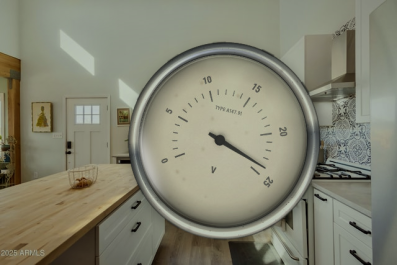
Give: 24 V
